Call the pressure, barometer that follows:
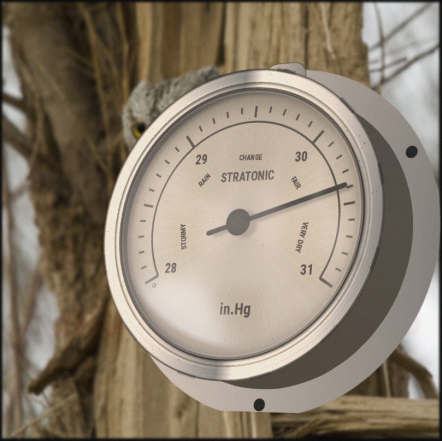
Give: 30.4 inHg
